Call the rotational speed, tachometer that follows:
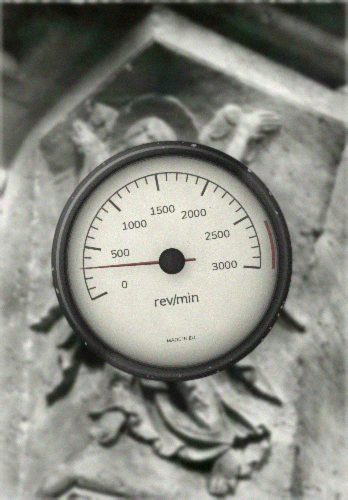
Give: 300 rpm
